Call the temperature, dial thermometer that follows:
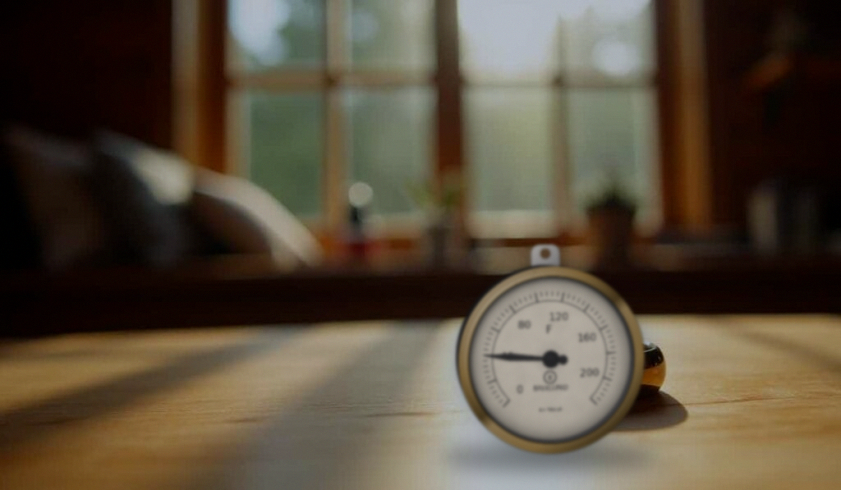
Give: 40 °F
